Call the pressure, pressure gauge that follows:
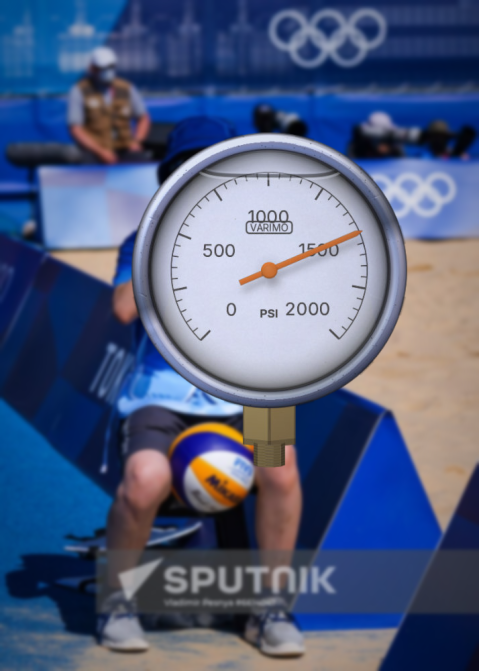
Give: 1500 psi
